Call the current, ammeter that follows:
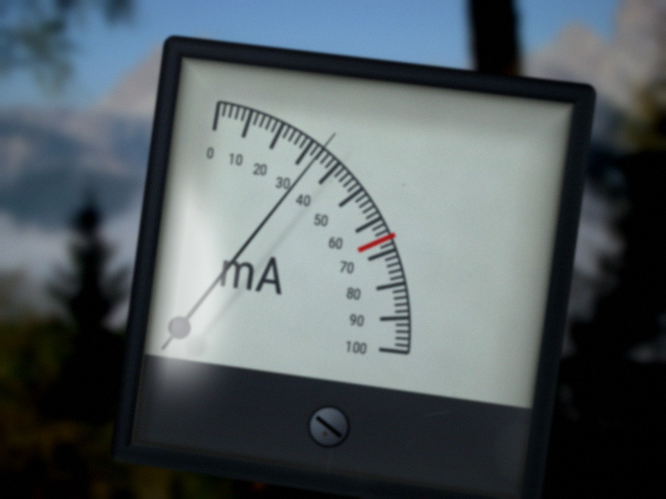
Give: 34 mA
